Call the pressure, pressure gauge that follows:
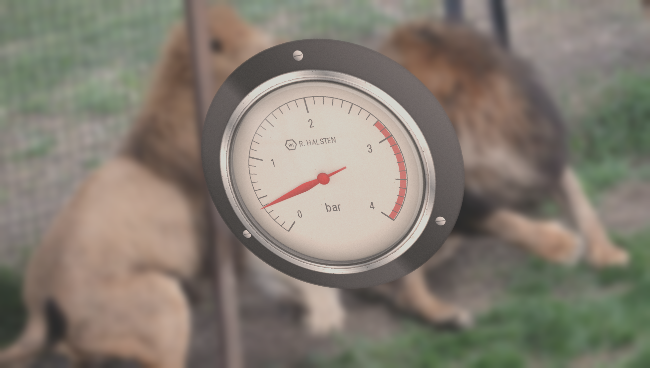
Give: 0.4 bar
